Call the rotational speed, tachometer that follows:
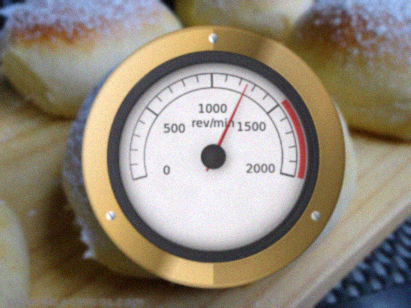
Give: 1250 rpm
